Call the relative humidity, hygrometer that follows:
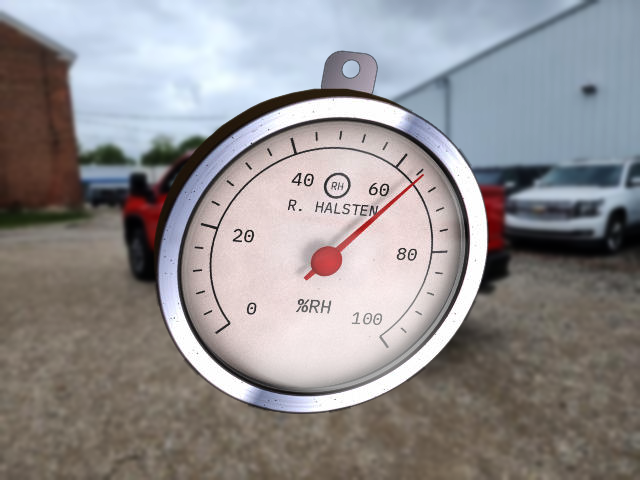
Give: 64 %
